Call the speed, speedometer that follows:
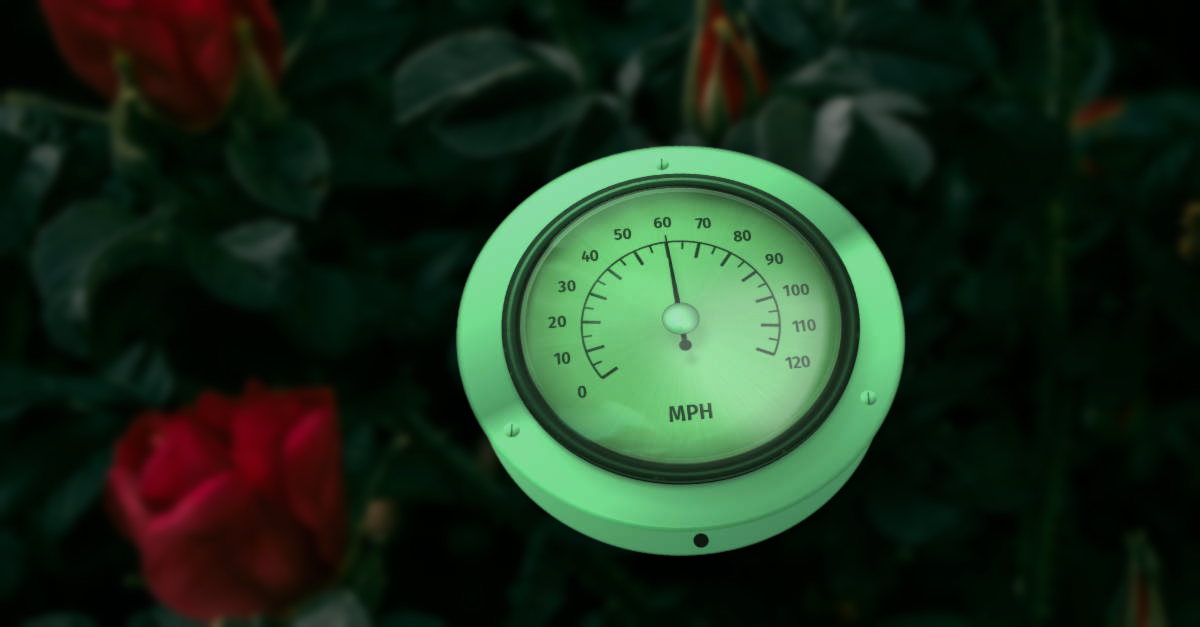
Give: 60 mph
